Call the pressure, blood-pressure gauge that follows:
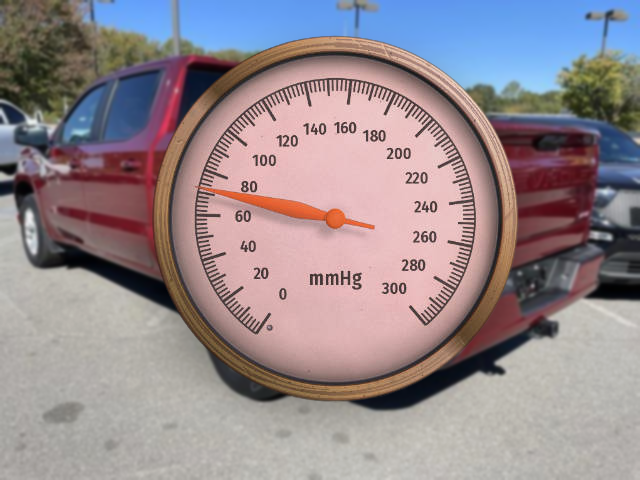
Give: 72 mmHg
